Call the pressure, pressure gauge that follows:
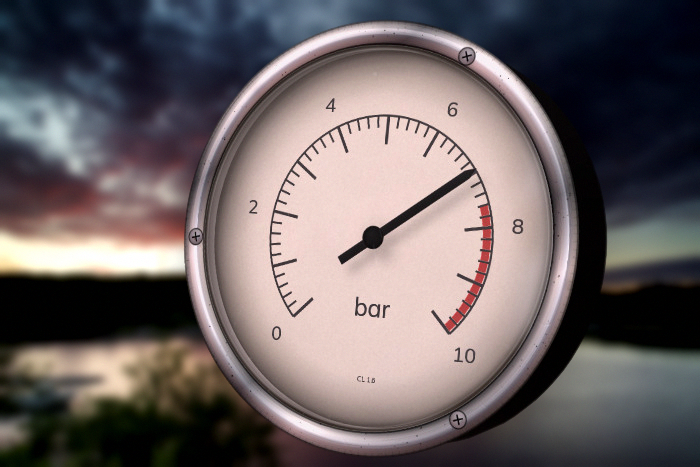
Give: 7 bar
